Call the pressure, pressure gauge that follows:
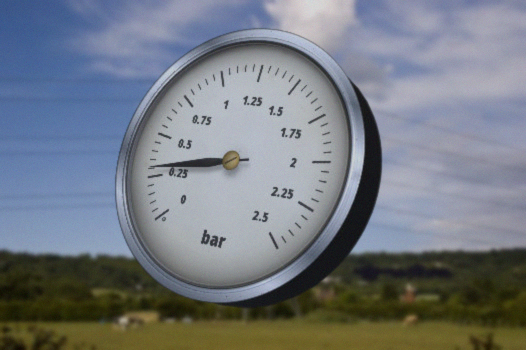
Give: 0.3 bar
